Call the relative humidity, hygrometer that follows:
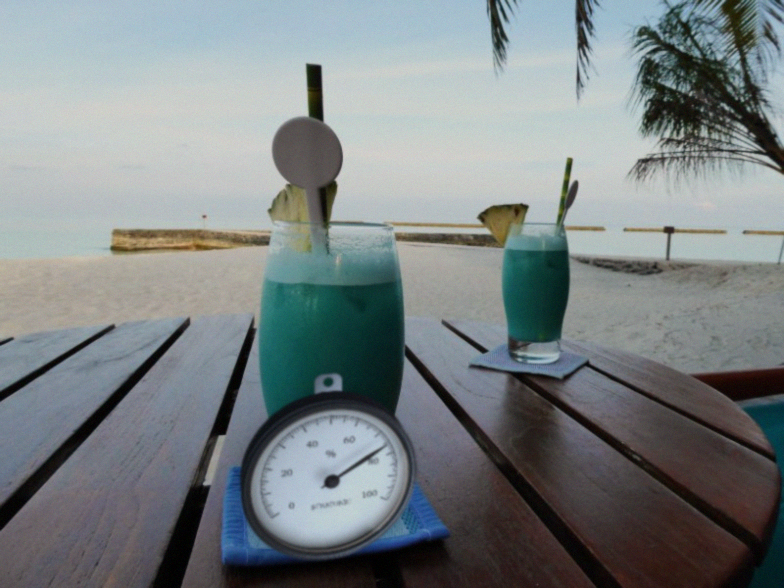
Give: 75 %
